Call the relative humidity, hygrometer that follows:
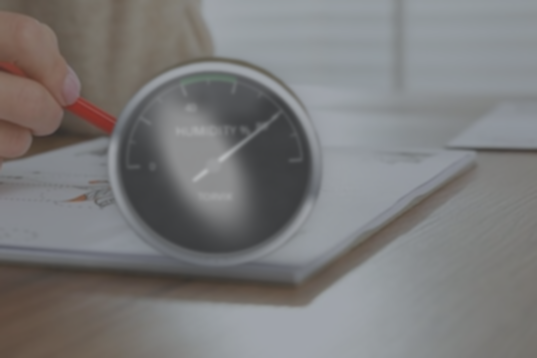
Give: 80 %
